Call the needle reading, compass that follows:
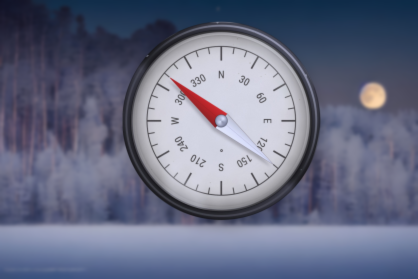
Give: 310 °
